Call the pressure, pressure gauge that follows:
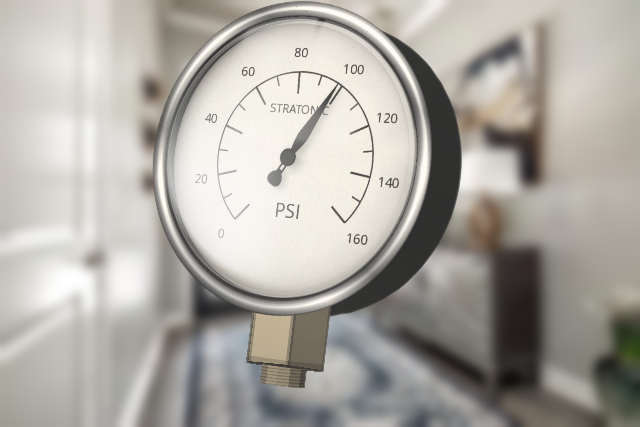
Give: 100 psi
